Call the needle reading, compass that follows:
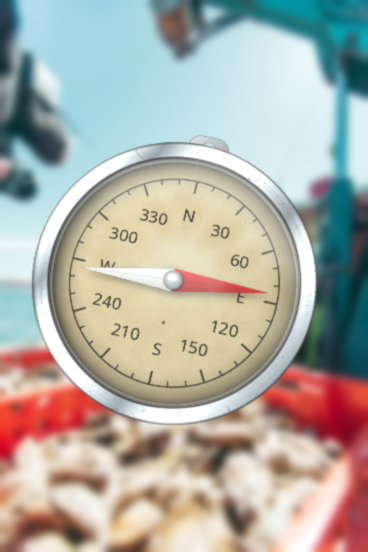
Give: 85 °
